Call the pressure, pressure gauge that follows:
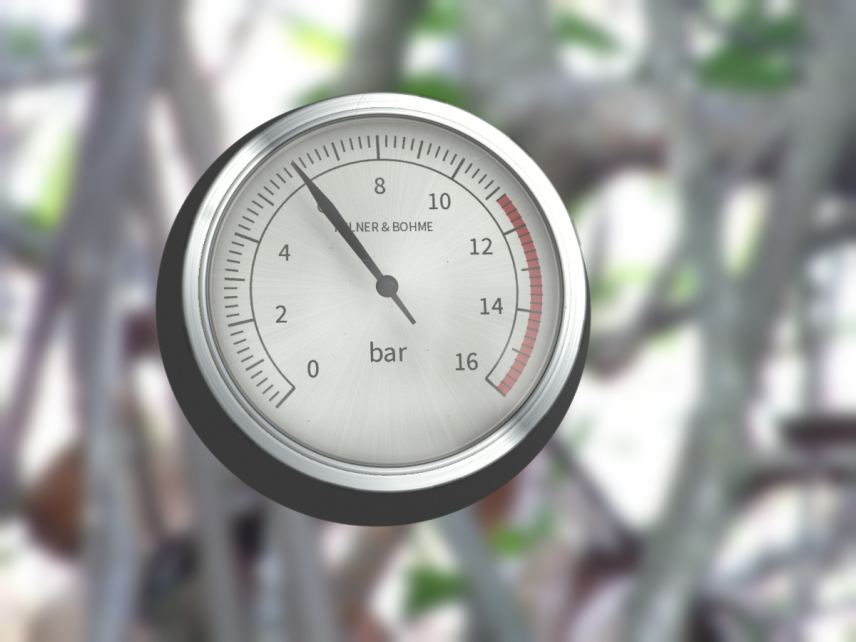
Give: 6 bar
